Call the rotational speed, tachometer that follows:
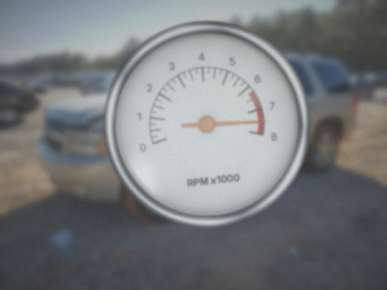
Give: 7500 rpm
